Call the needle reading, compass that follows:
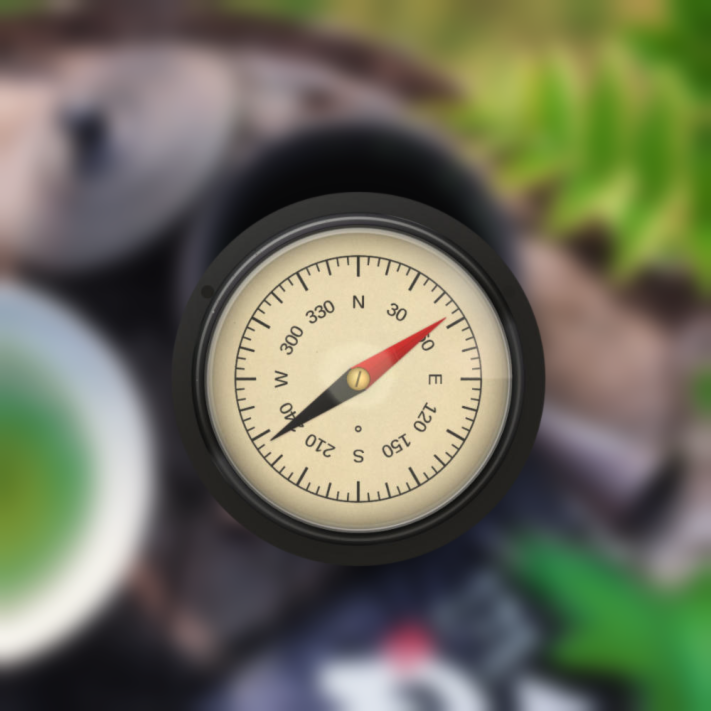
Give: 55 °
